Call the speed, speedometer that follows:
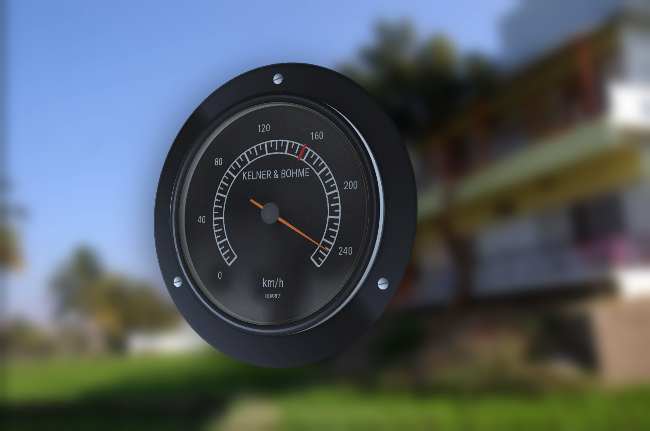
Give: 245 km/h
